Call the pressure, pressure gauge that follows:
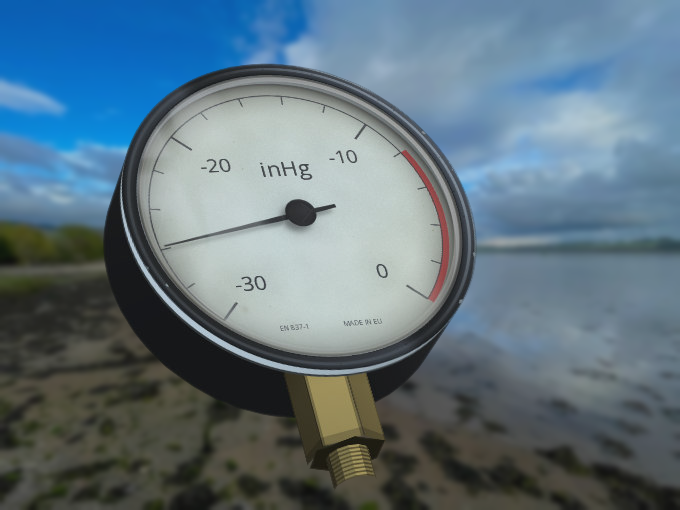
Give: -26 inHg
